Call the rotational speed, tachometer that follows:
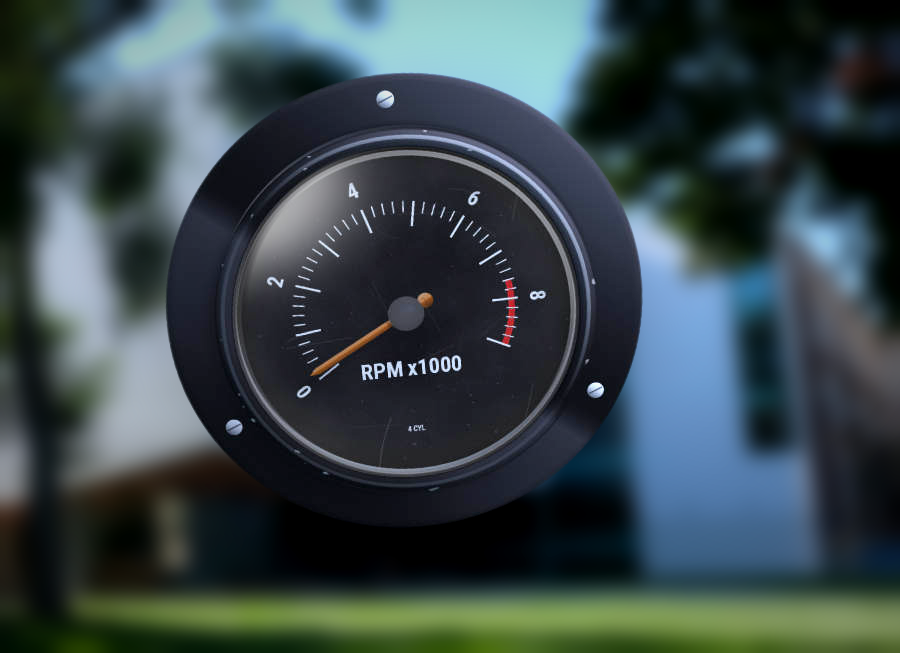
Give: 200 rpm
